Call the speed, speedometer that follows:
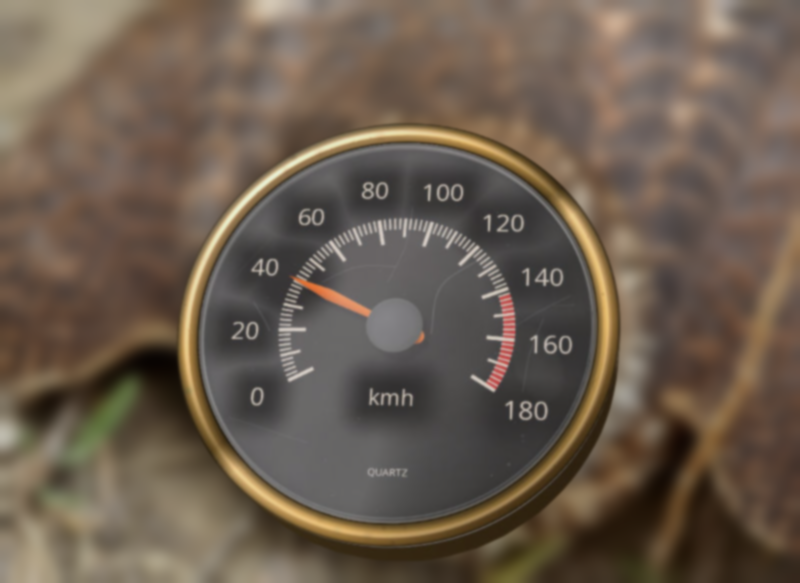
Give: 40 km/h
